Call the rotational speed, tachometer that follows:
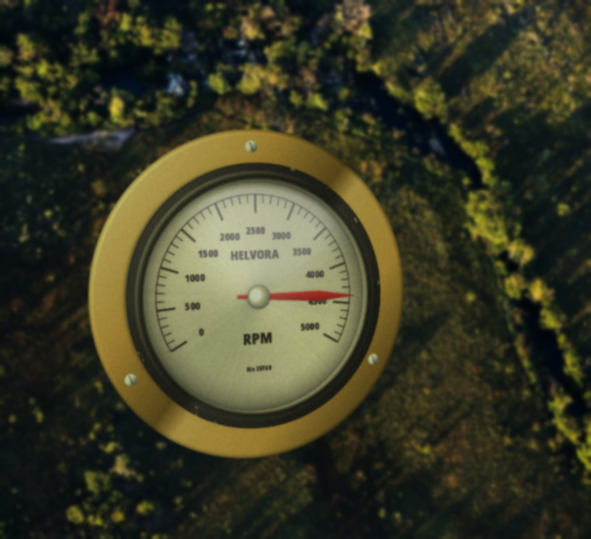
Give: 4400 rpm
